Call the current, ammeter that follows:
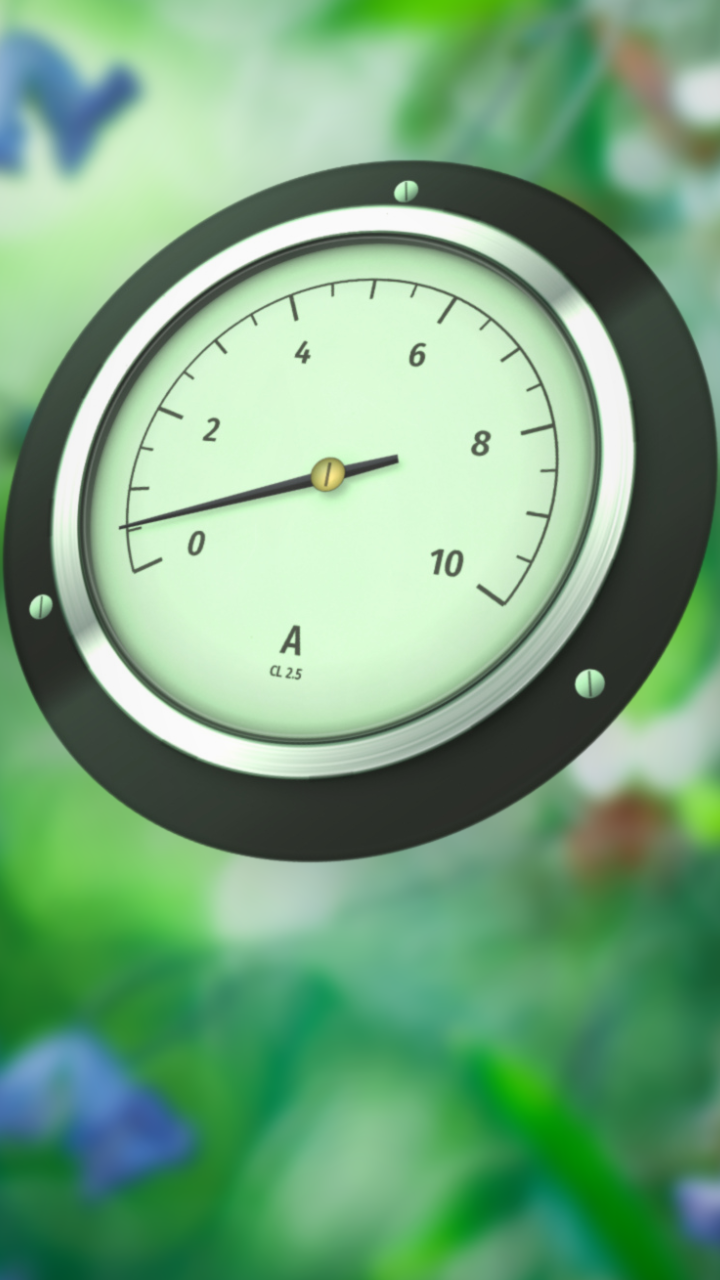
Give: 0.5 A
